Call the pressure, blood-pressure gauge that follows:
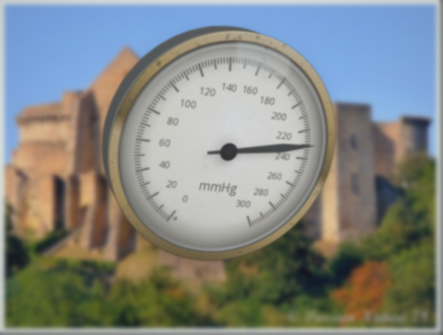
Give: 230 mmHg
